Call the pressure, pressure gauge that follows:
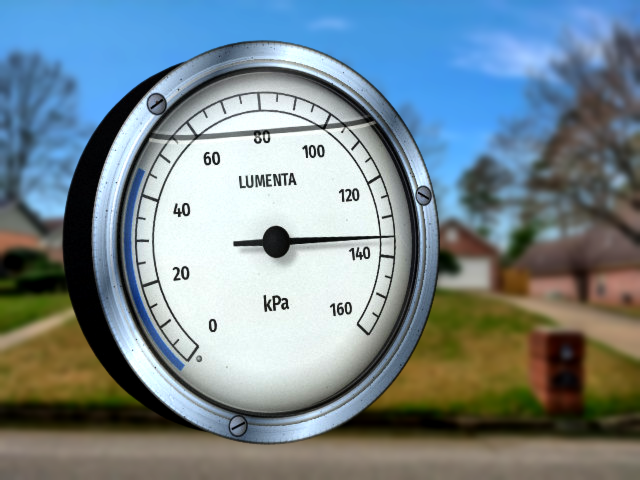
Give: 135 kPa
